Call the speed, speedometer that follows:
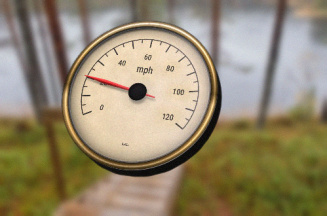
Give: 20 mph
